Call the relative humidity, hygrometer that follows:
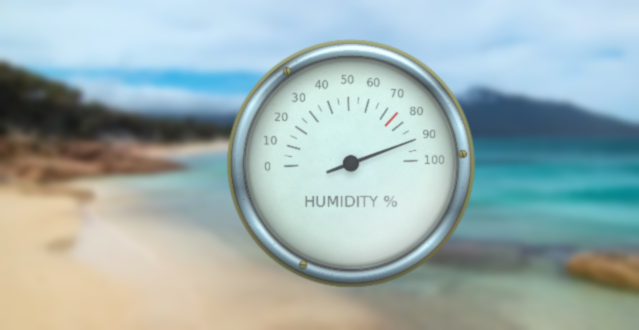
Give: 90 %
